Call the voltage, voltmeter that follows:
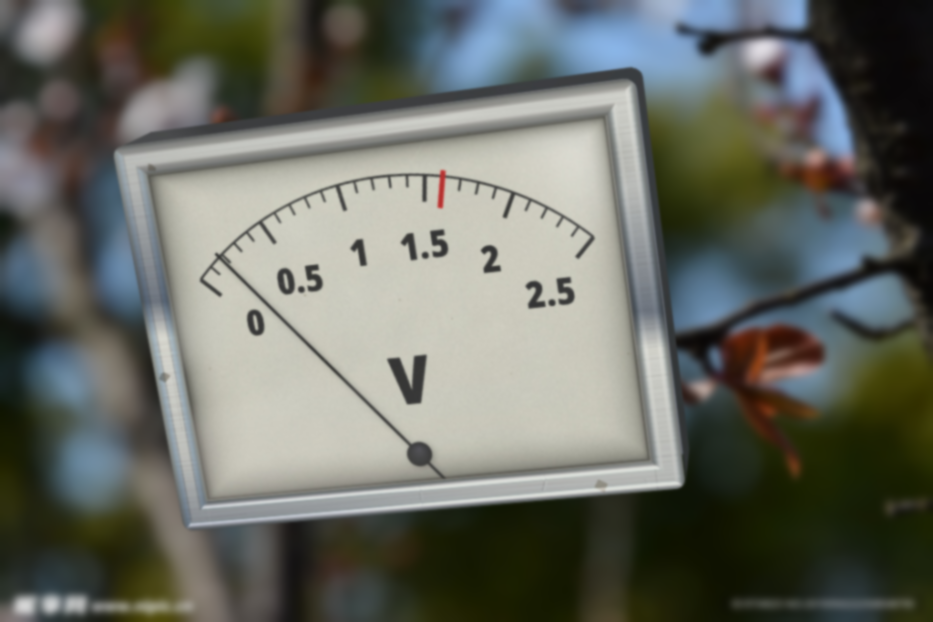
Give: 0.2 V
